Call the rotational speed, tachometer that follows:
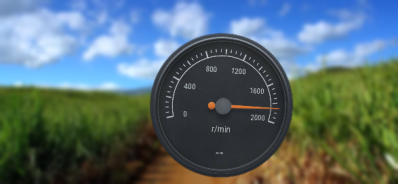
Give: 1850 rpm
